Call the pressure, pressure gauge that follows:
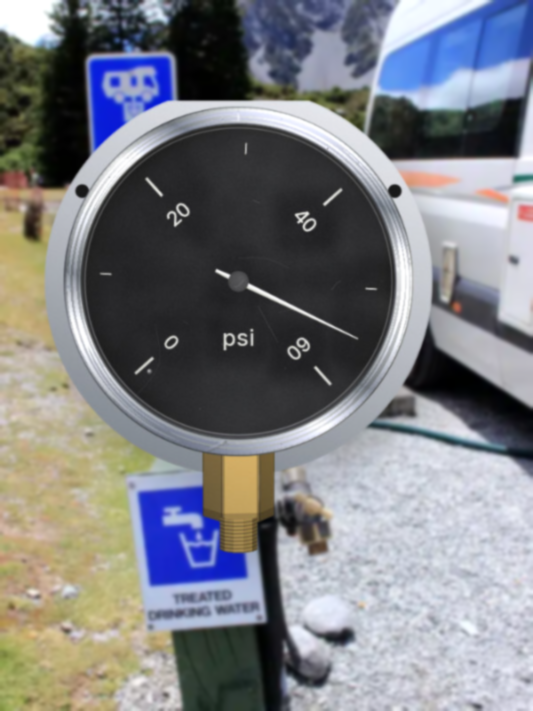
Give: 55 psi
